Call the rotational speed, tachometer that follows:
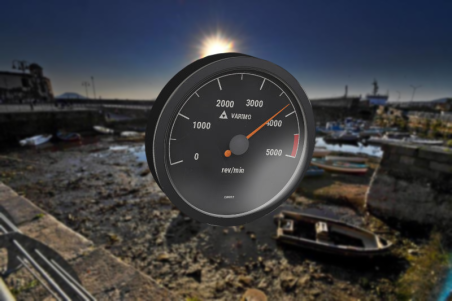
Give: 3750 rpm
